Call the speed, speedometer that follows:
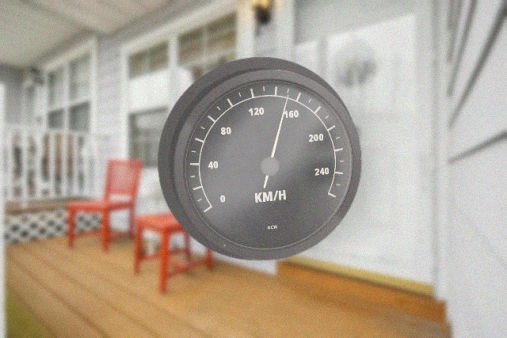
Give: 150 km/h
